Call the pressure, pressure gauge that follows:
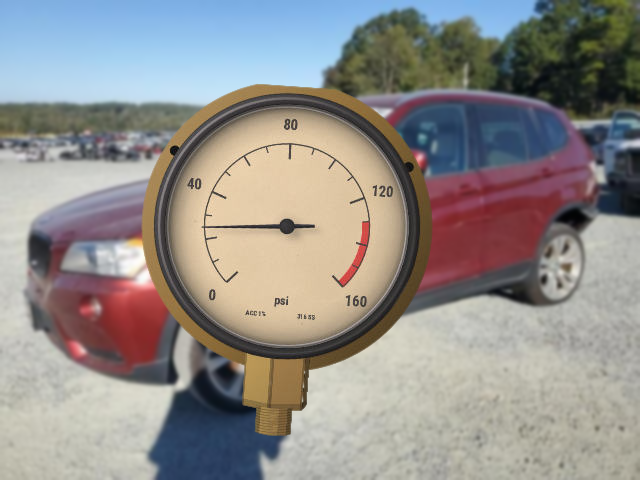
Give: 25 psi
